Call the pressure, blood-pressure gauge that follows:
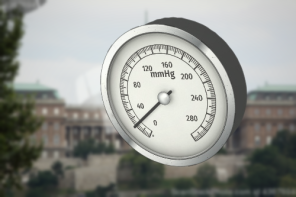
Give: 20 mmHg
